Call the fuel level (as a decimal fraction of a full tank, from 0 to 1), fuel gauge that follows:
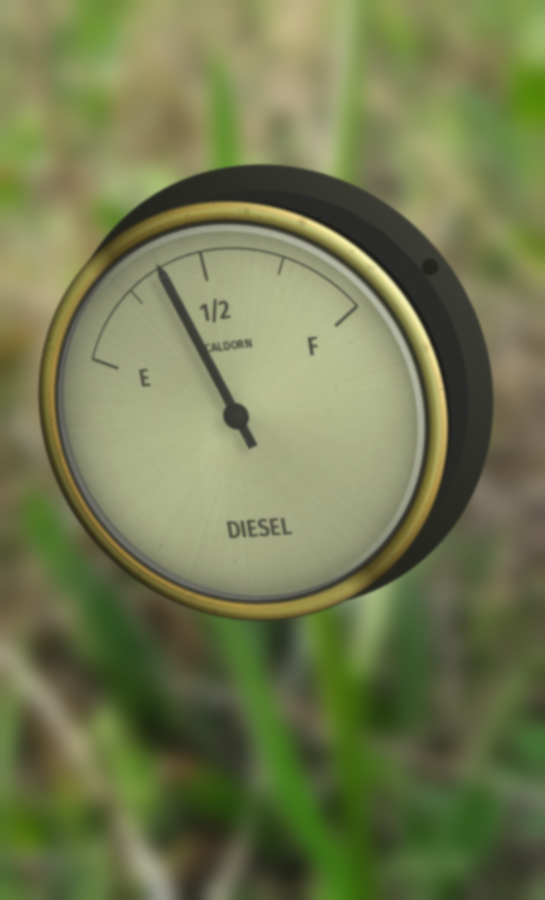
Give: 0.375
